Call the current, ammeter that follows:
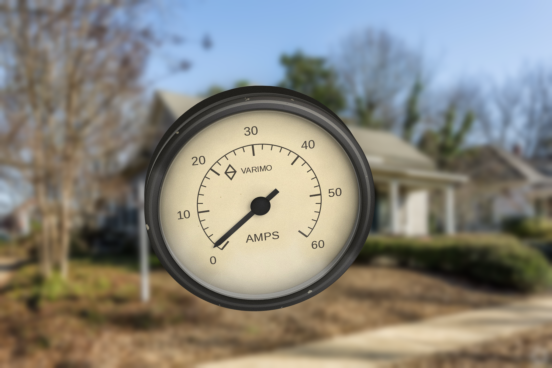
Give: 2 A
